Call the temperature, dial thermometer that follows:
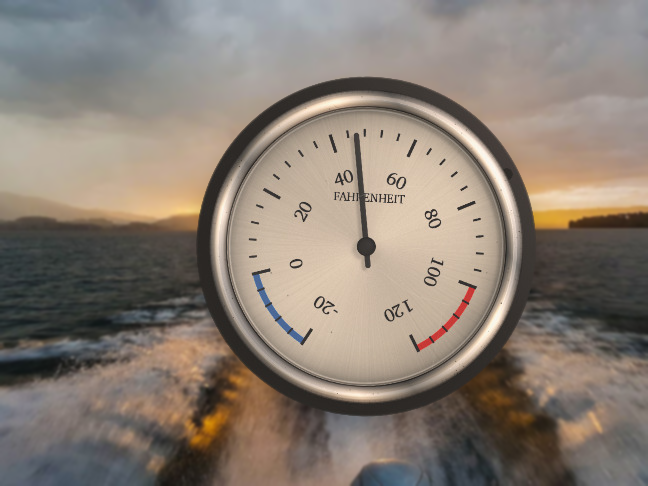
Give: 46 °F
